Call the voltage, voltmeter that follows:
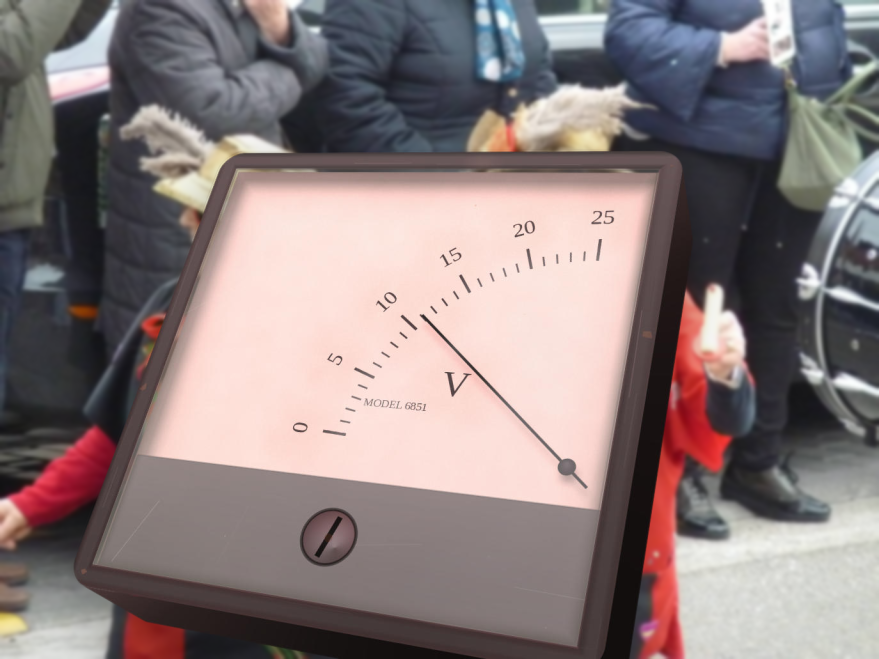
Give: 11 V
